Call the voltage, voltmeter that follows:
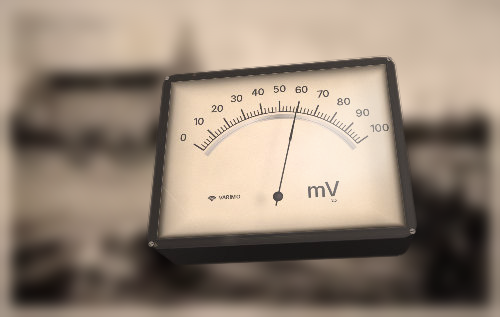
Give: 60 mV
